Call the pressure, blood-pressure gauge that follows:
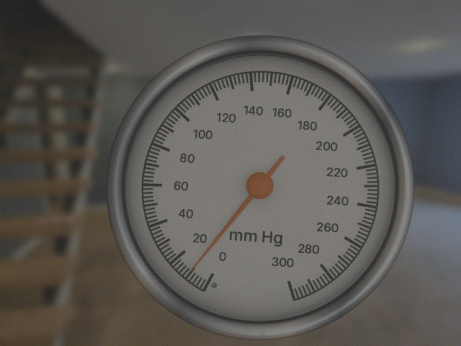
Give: 10 mmHg
